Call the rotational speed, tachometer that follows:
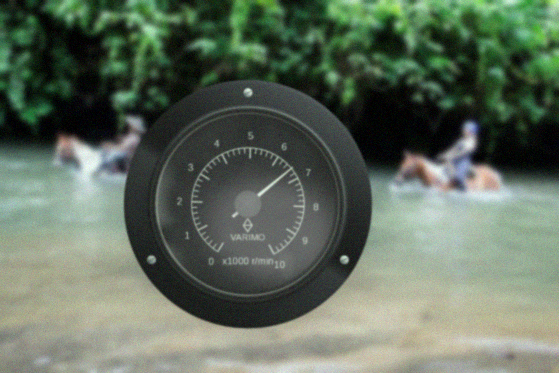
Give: 6600 rpm
